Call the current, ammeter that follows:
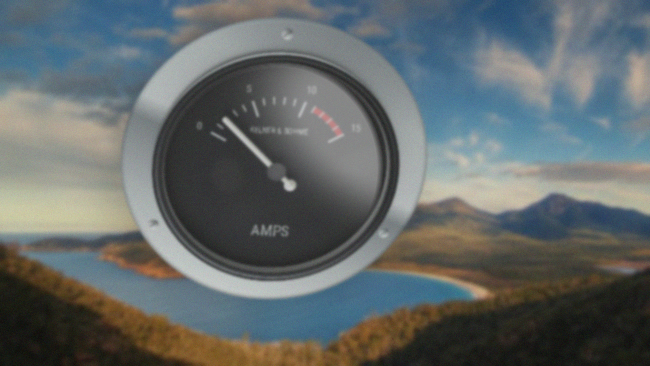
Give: 2 A
